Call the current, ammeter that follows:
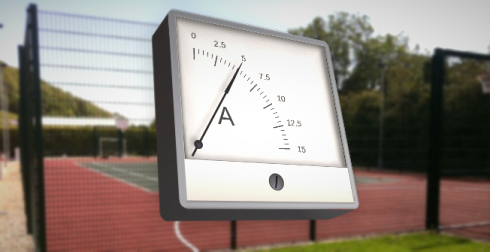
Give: 5 A
